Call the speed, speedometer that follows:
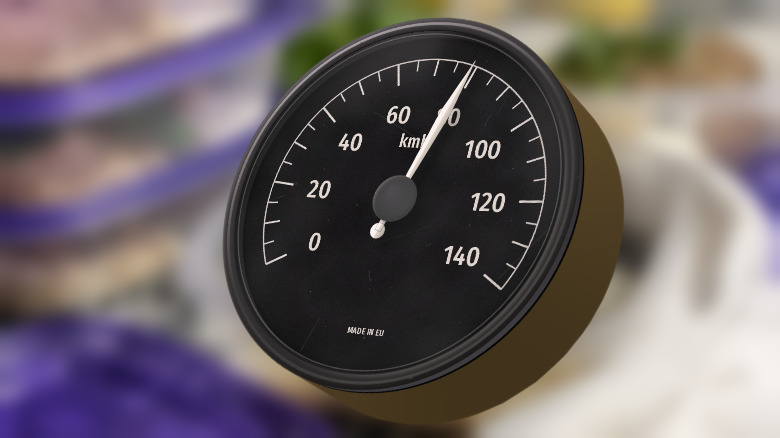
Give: 80 km/h
